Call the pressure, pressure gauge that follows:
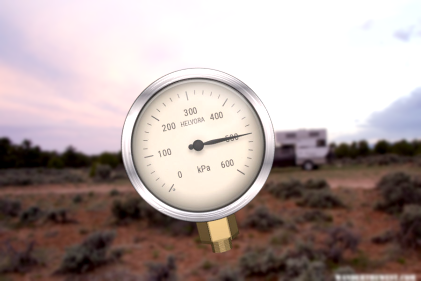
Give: 500 kPa
